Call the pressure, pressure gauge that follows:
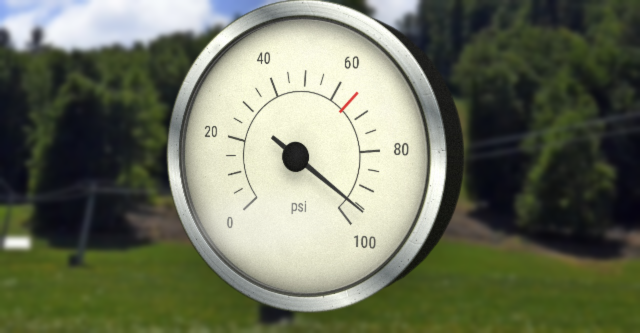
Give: 95 psi
